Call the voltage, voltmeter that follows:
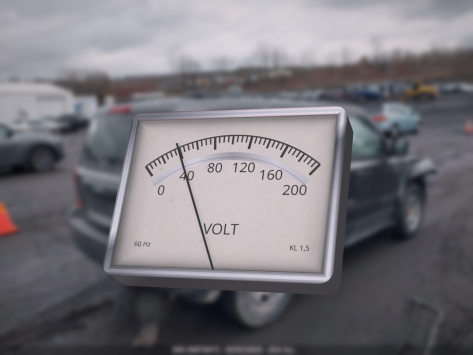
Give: 40 V
